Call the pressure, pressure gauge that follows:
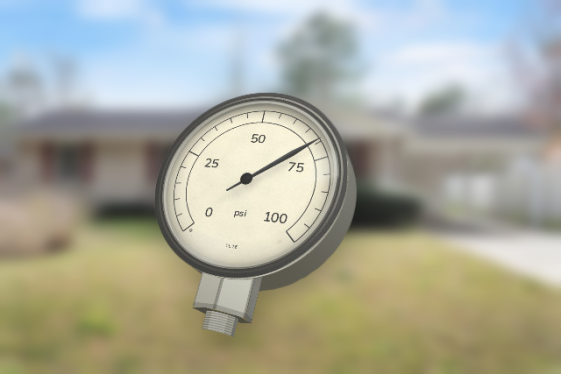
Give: 70 psi
